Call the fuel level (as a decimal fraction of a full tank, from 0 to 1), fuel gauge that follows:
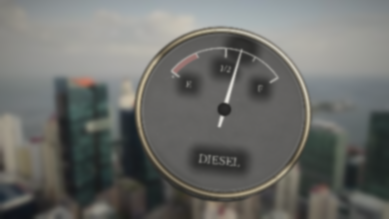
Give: 0.625
